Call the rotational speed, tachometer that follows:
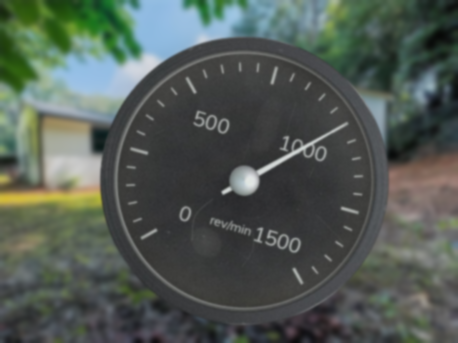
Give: 1000 rpm
